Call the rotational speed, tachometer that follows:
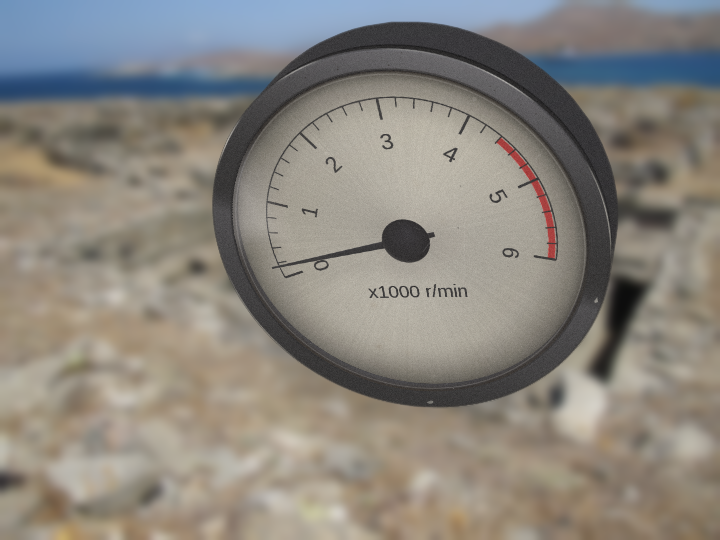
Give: 200 rpm
